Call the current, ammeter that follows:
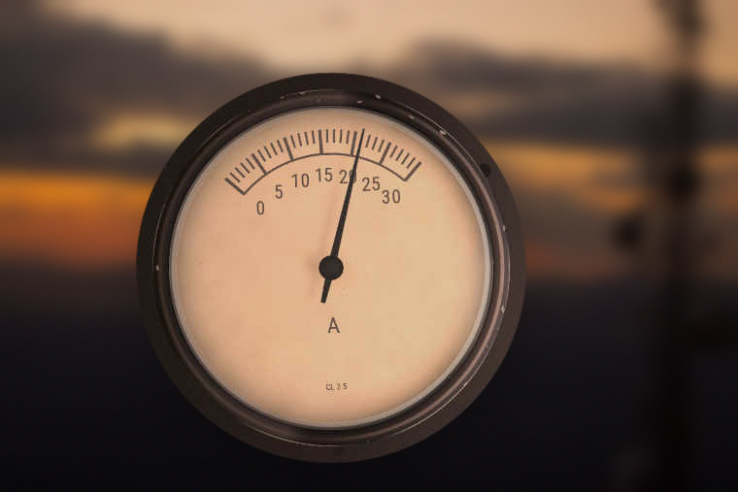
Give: 21 A
